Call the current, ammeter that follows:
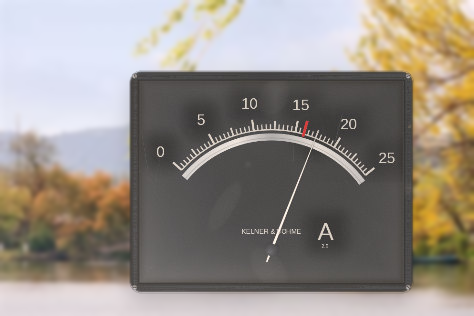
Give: 17.5 A
